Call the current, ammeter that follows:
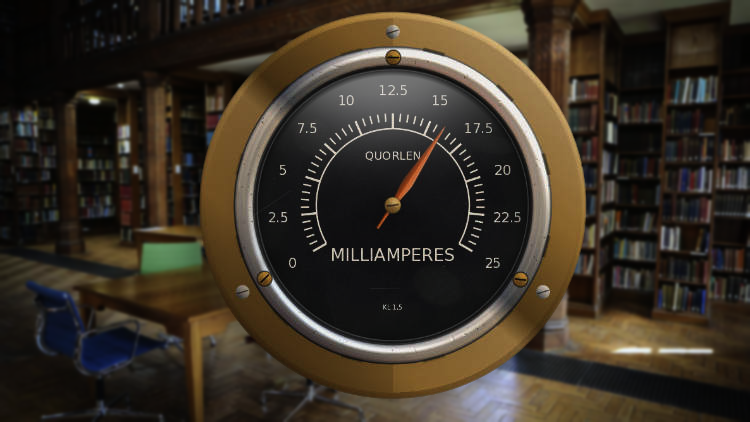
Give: 16 mA
